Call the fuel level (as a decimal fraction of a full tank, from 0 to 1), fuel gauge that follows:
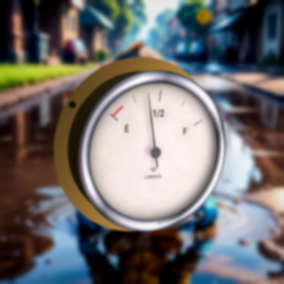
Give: 0.375
